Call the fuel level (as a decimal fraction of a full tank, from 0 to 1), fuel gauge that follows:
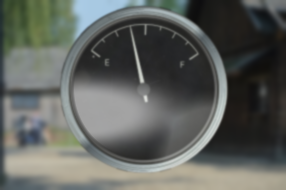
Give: 0.375
